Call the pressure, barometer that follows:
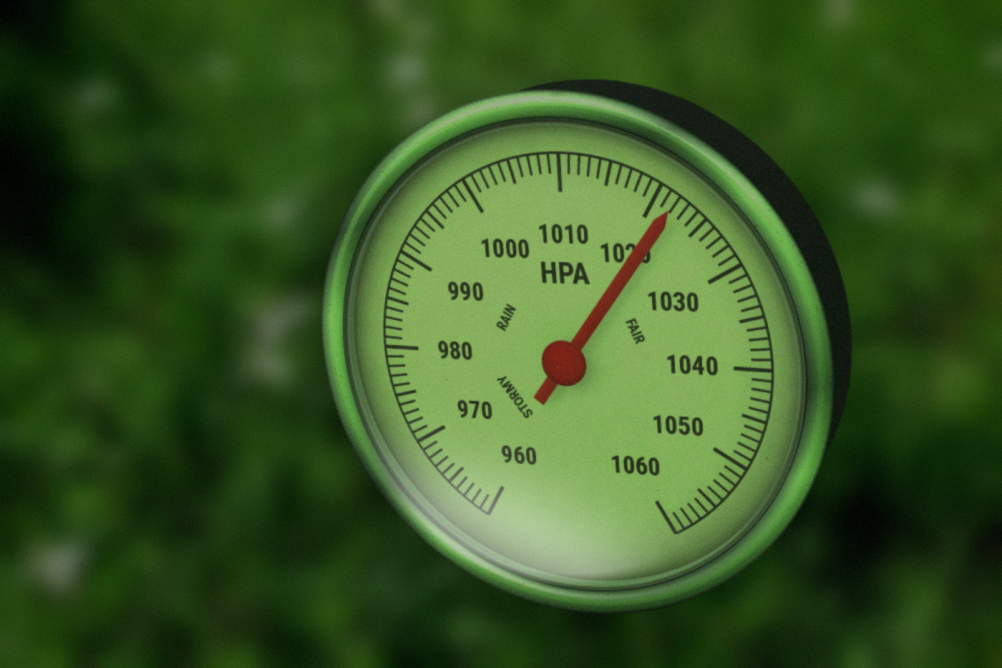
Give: 1022 hPa
